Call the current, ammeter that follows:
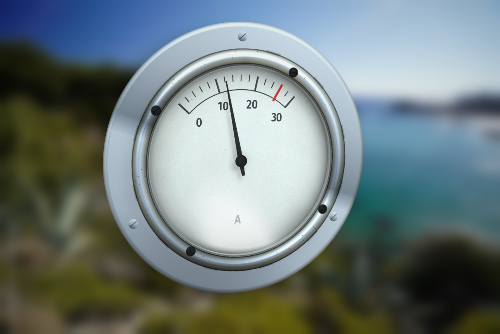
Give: 12 A
